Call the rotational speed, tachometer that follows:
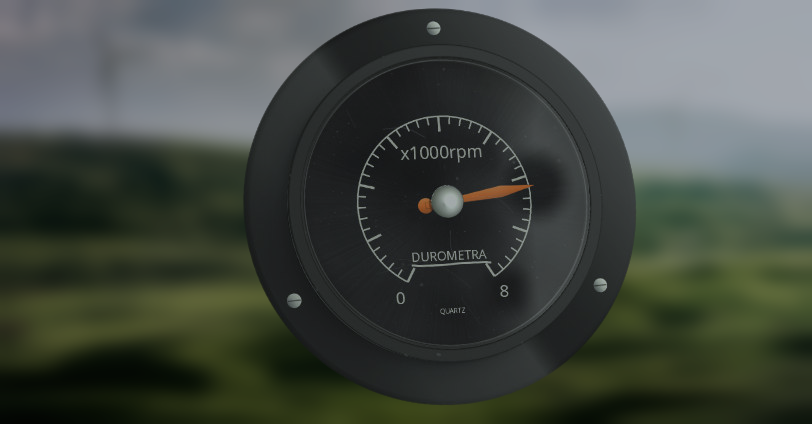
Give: 6200 rpm
